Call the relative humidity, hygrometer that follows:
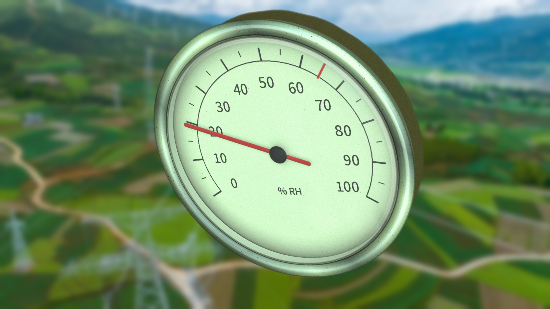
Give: 20 %
